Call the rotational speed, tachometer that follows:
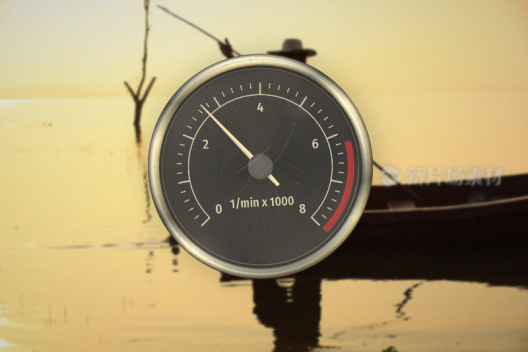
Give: 2700 rpm
